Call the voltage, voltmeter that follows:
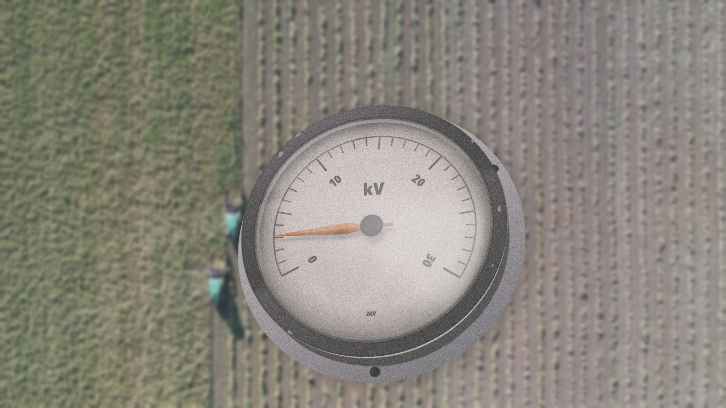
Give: 3 kV
